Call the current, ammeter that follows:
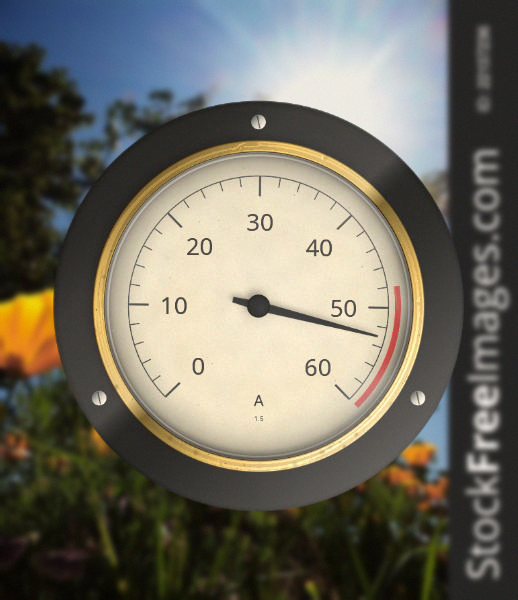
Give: 53 A
